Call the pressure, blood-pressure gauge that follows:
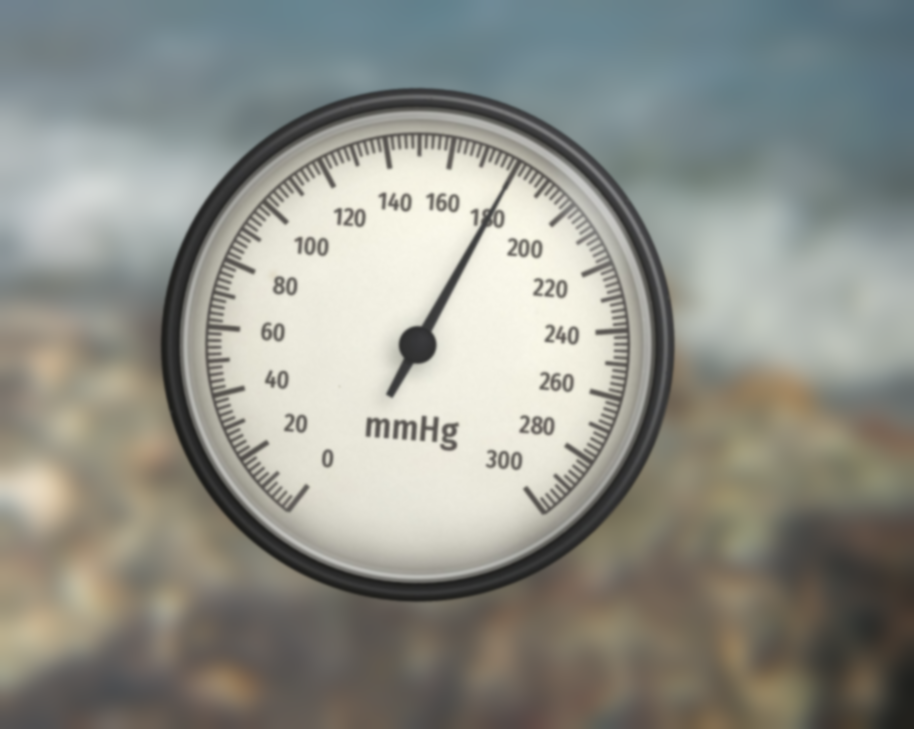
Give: 180 mmHg
